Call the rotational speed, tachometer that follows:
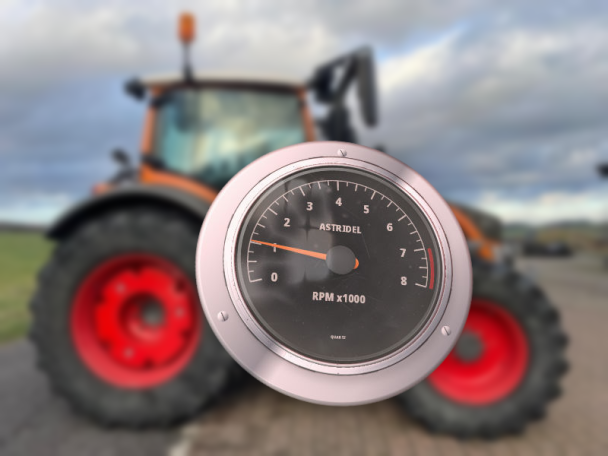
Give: 1000 rpm
